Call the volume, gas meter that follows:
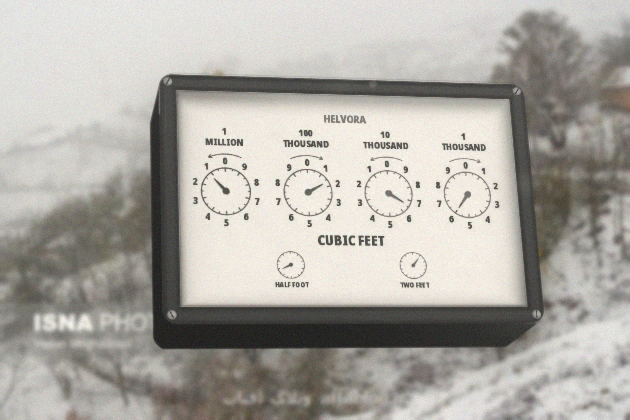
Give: 116600 ft³
